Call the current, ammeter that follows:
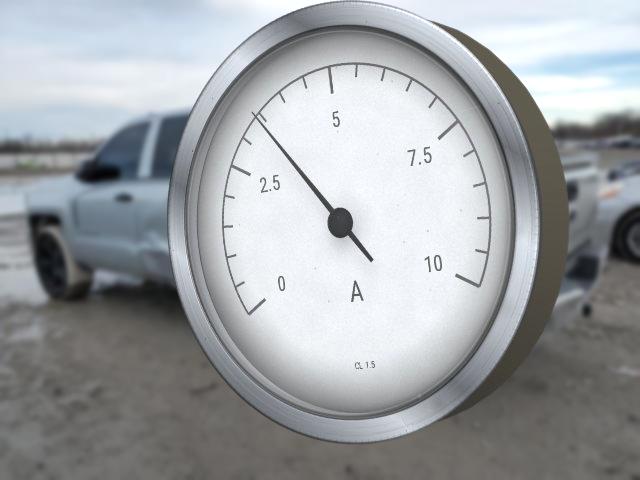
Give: 3.5 A
